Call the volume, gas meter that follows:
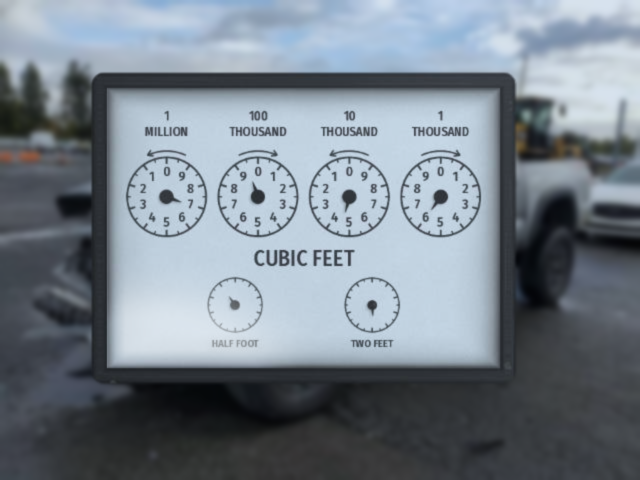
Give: 694600 ft³
